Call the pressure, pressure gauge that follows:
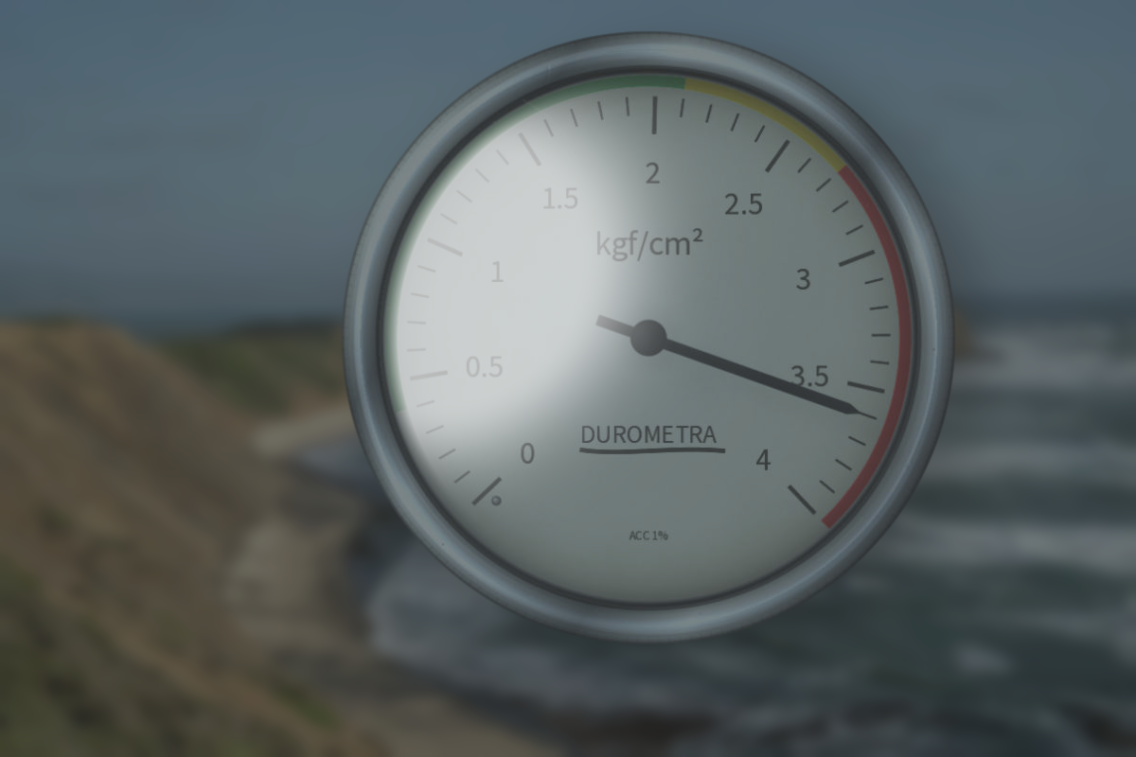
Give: 3.6 kg/cm²
